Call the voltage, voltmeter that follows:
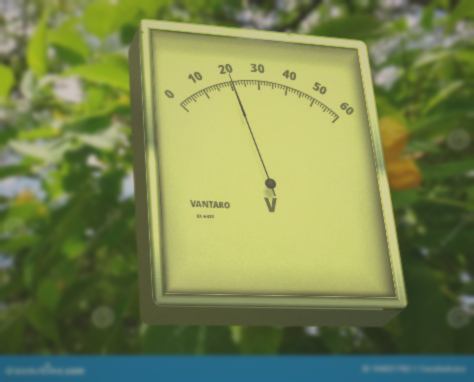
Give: 20 V
